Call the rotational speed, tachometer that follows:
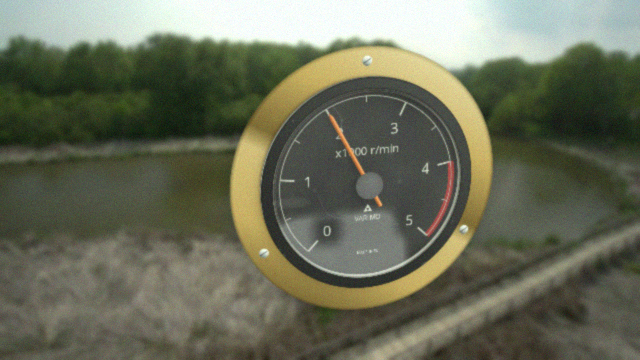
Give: 2000 rpm
